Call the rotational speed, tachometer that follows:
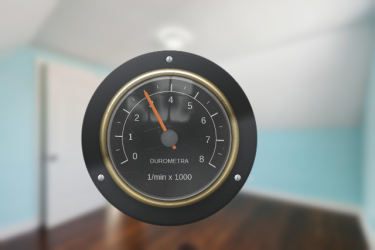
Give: 3000 rpm
